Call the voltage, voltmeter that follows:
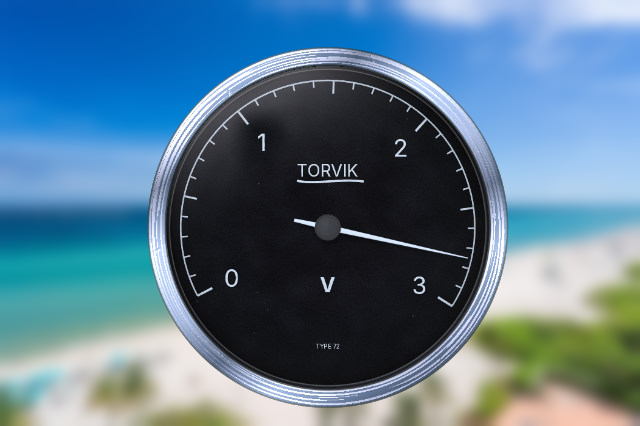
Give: 2.75 V
